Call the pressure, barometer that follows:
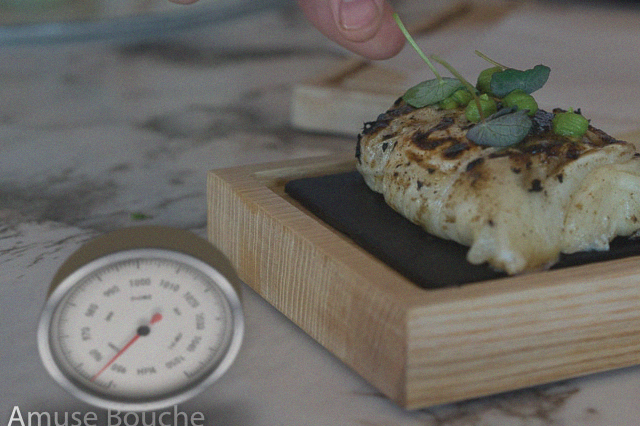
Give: 955 hPa
